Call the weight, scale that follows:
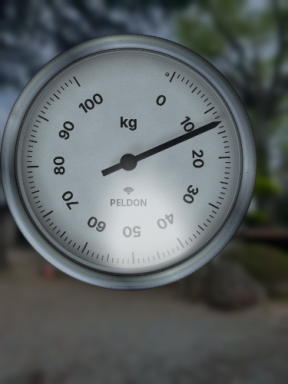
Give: 13 kg
